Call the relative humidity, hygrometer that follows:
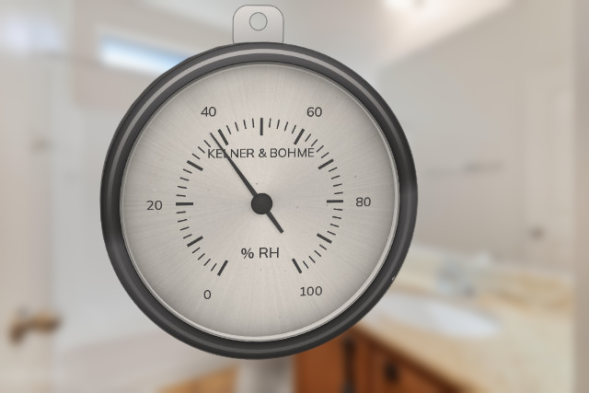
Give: 38 %
